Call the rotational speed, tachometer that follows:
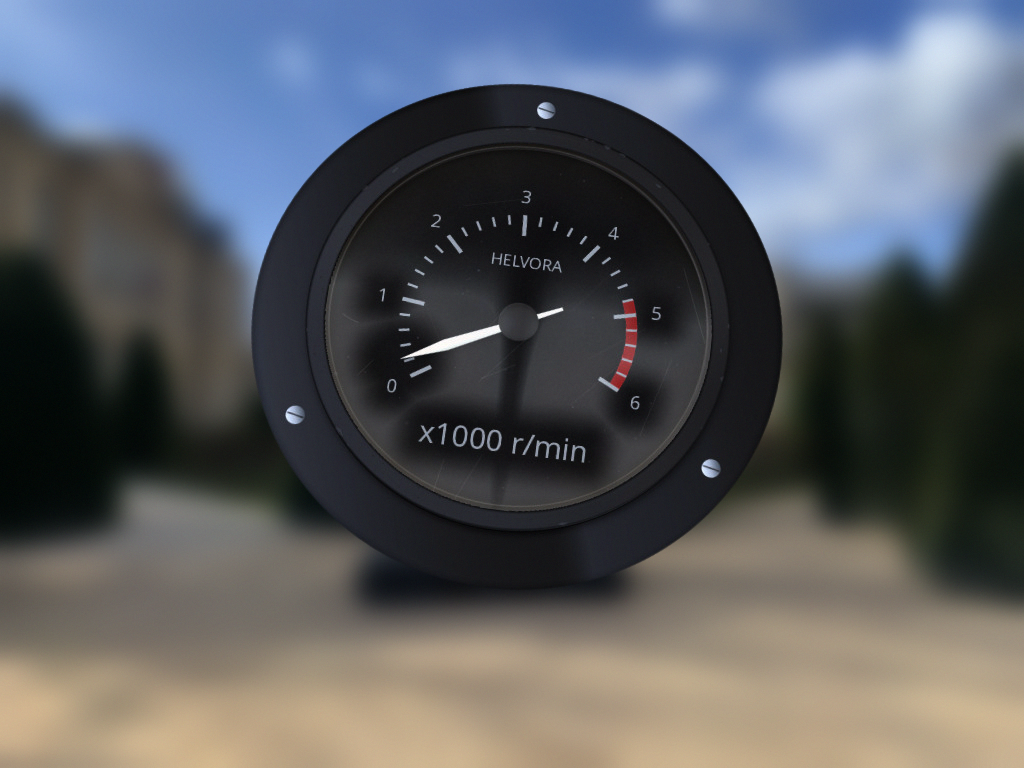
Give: 200 rpm
